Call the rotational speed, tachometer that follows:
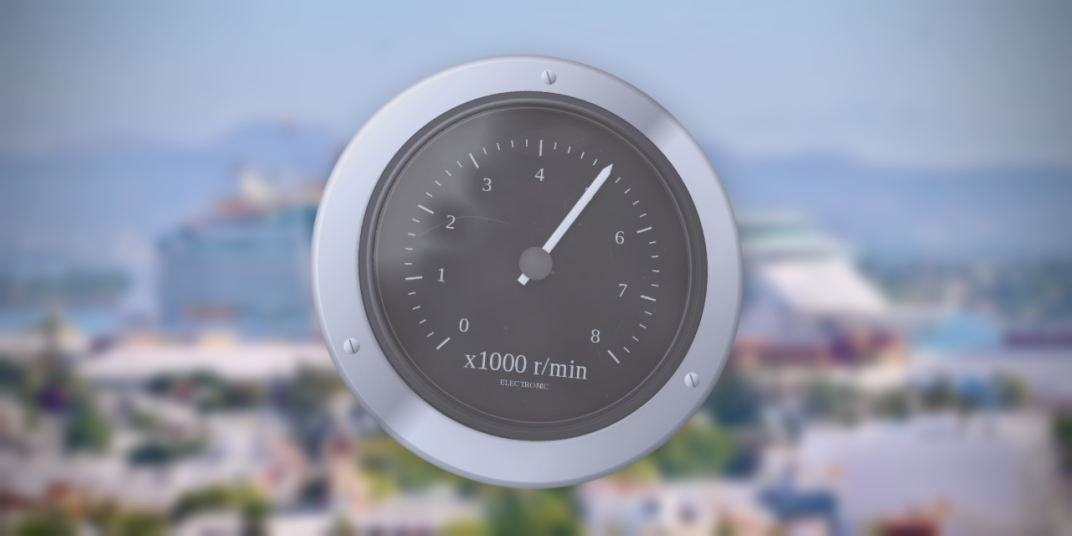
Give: 5000 rpm
